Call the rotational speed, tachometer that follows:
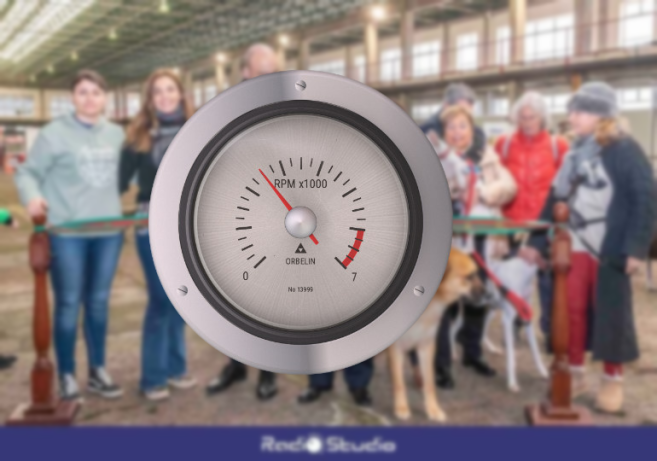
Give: 2500 rpm
